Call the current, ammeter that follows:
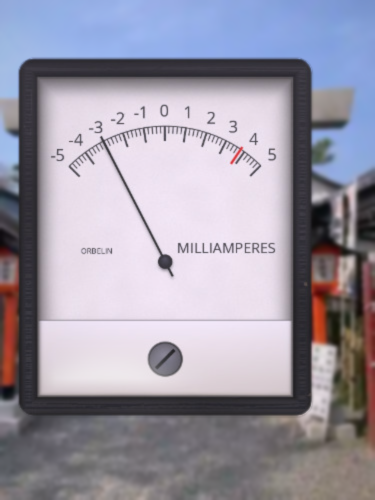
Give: -3 mA
